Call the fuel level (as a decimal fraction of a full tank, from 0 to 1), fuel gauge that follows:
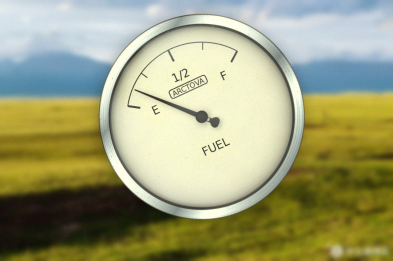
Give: 0.125
